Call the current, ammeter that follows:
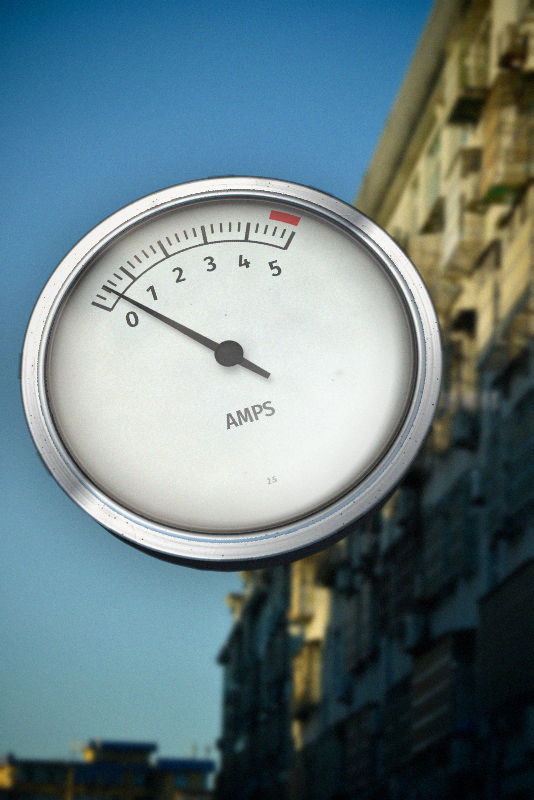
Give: 0.4 A
